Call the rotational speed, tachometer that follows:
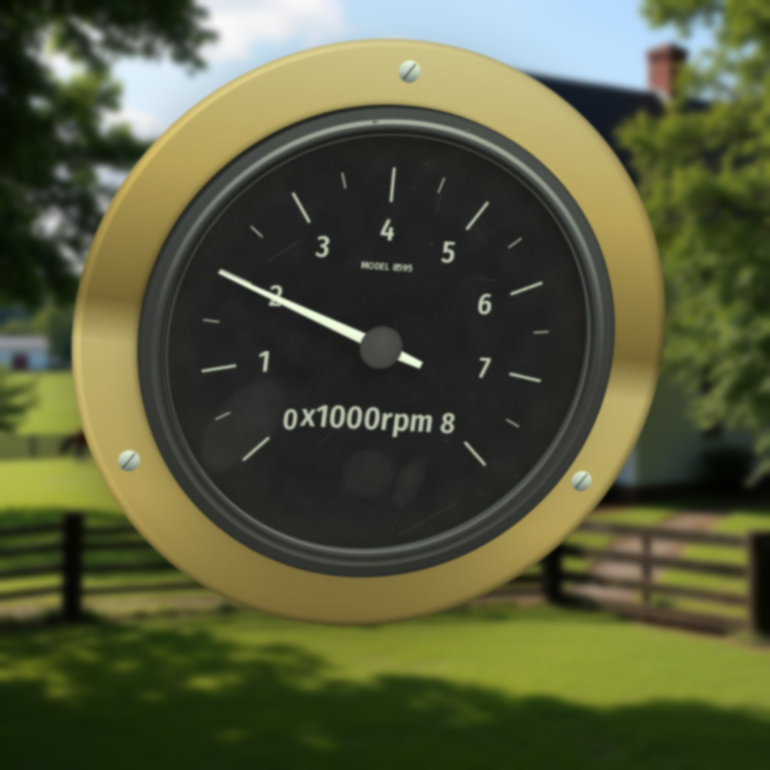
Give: 2000 rpm
